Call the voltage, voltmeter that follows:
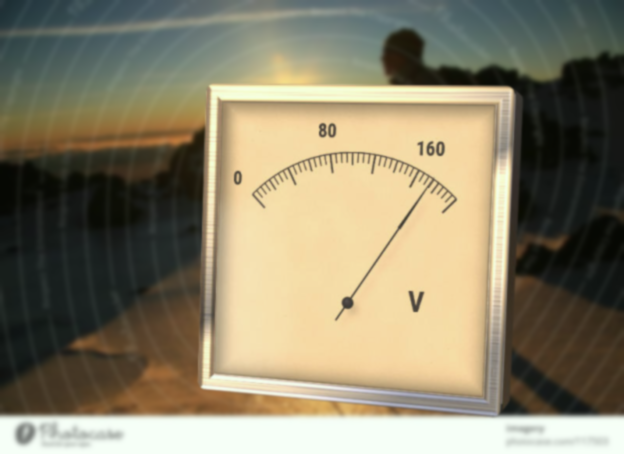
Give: 175 V
